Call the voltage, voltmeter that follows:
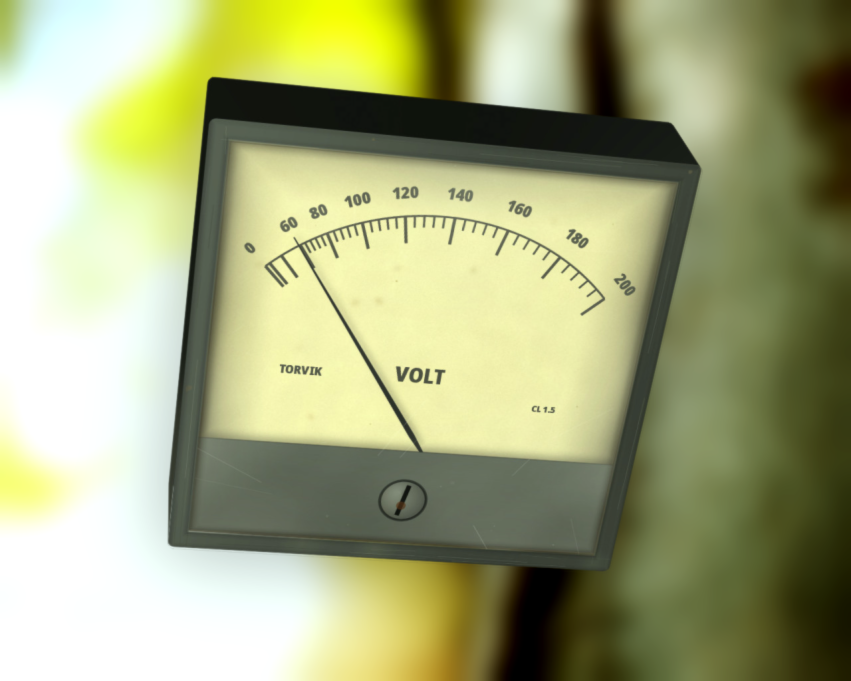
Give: 60 V
